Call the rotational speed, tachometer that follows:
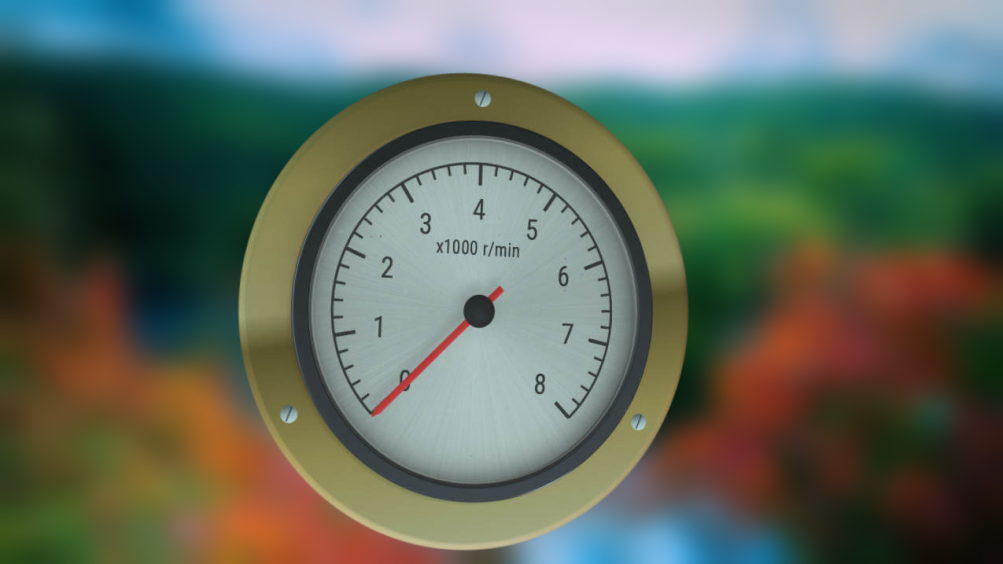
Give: 0 rpm
